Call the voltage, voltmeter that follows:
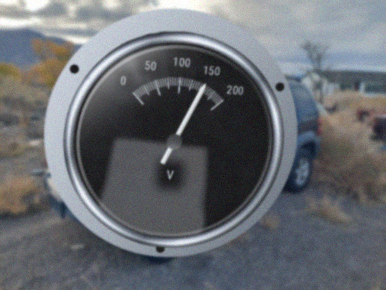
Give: 150 V
